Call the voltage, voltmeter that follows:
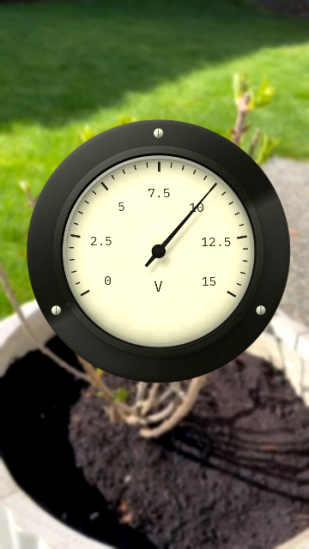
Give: 10 V
